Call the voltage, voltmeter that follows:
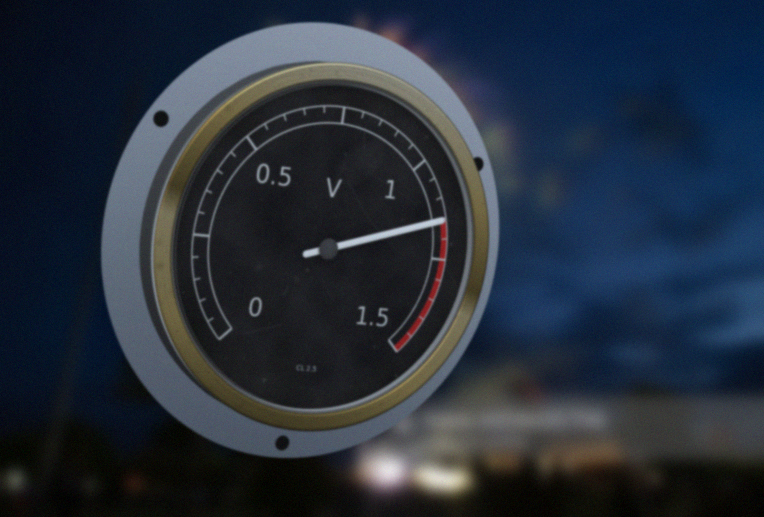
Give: 1.15 V
